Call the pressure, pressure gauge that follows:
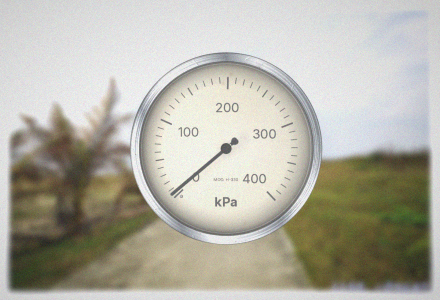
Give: 5 kPa
